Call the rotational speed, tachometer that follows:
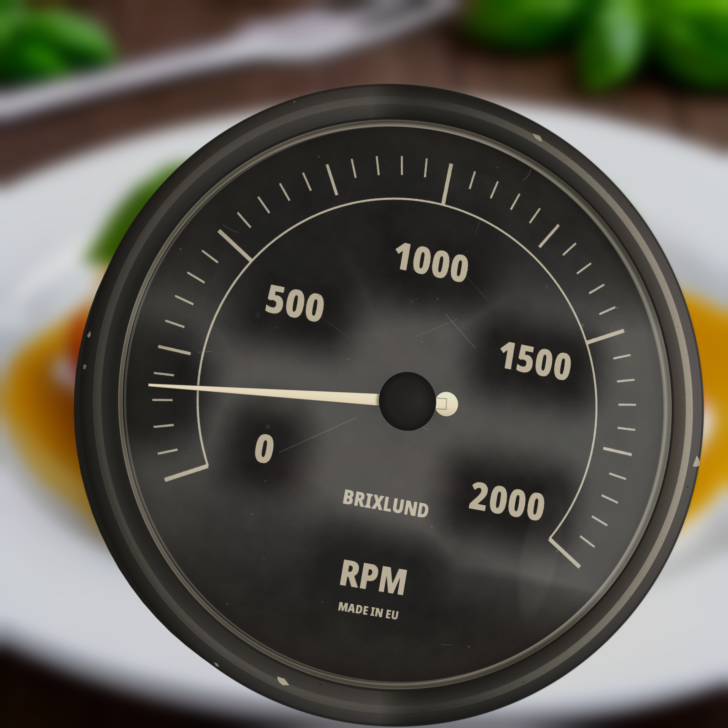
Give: 175 rpm
